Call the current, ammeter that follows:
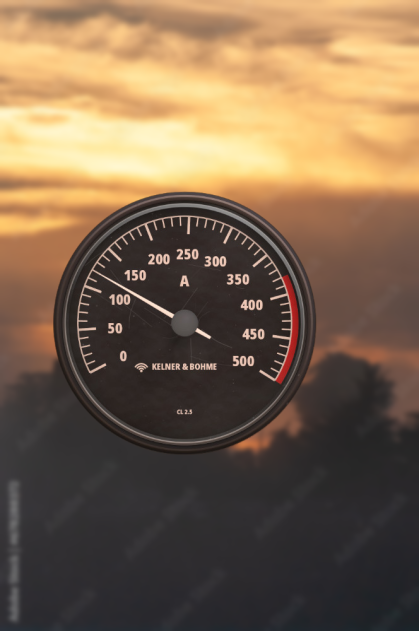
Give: 120 A
